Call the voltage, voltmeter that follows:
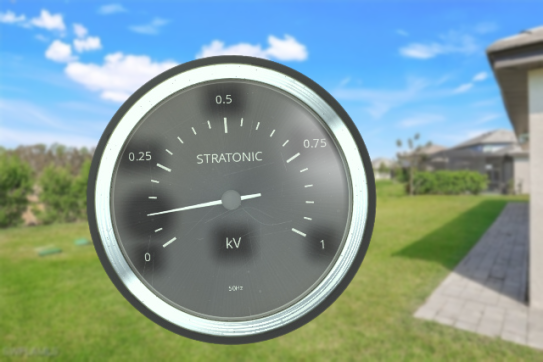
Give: 0.1 kV
